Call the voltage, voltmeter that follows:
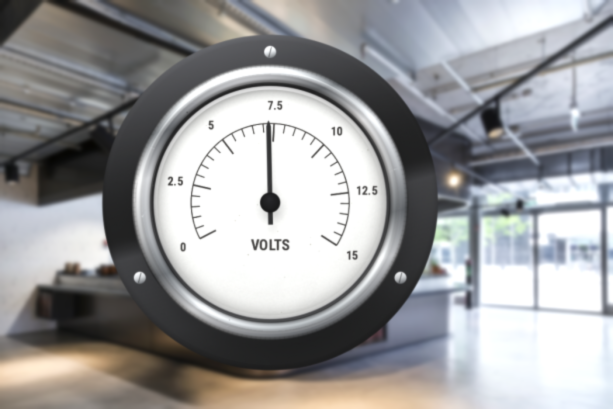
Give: 7.25 V
